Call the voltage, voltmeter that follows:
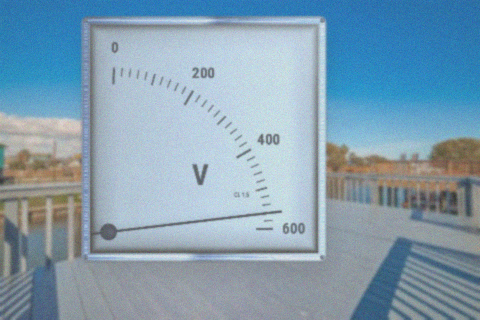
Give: 560 V
